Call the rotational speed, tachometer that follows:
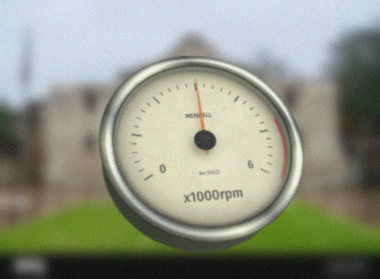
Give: 3000 rpm
